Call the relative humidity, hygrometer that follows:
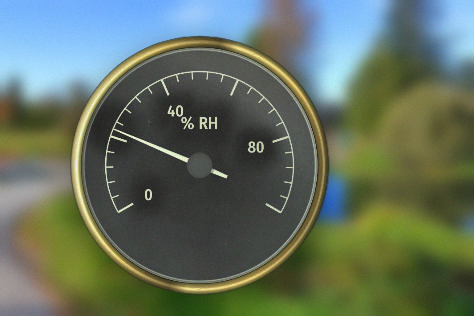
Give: 22 %
